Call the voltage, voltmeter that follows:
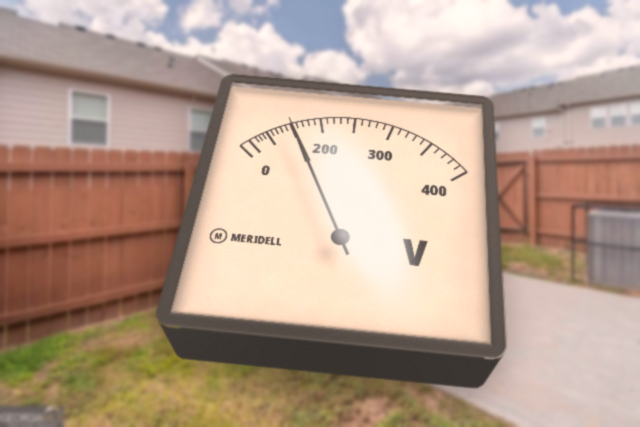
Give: 150 V
